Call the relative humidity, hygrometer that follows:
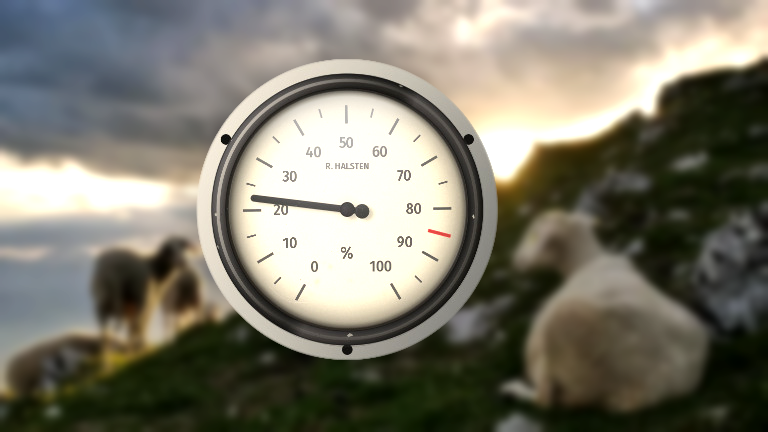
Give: 22.5 %
